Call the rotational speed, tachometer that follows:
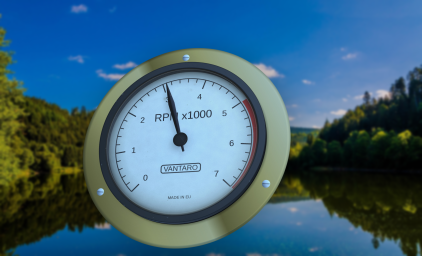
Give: 3100 rpm
